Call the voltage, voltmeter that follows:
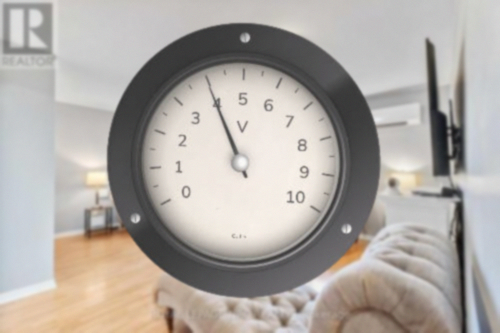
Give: 4 V
